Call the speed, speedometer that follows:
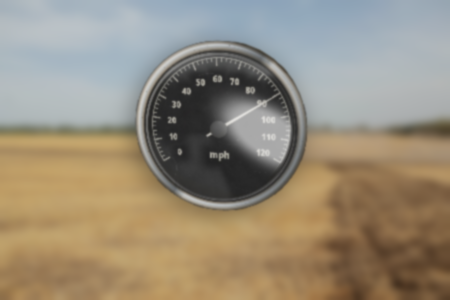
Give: 90 mph
